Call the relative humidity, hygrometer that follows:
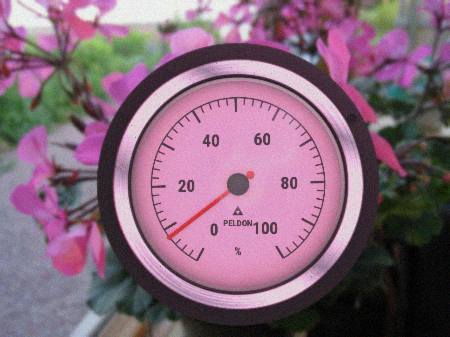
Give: 8 %
